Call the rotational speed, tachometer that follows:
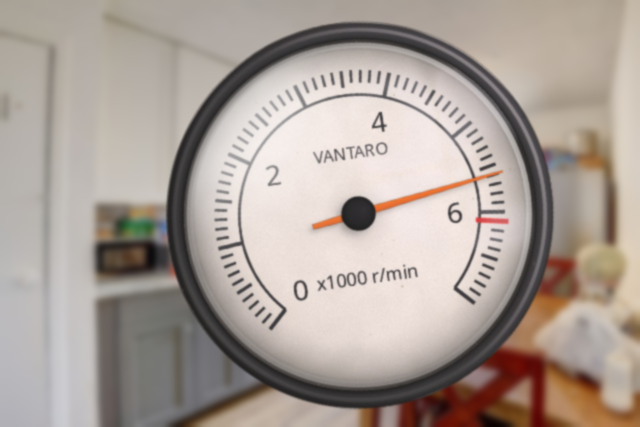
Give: 5600 rpm
